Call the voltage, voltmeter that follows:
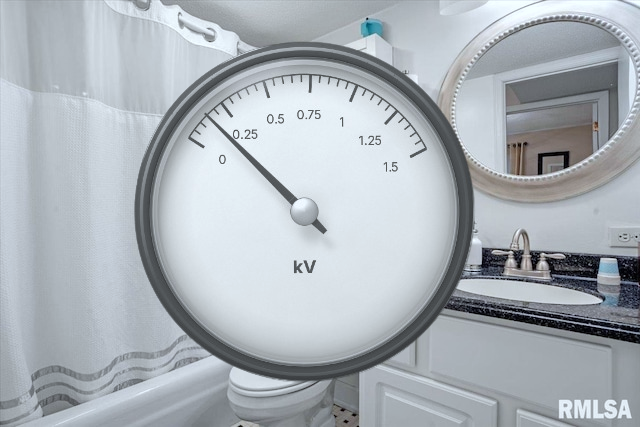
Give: 0.15 kV
